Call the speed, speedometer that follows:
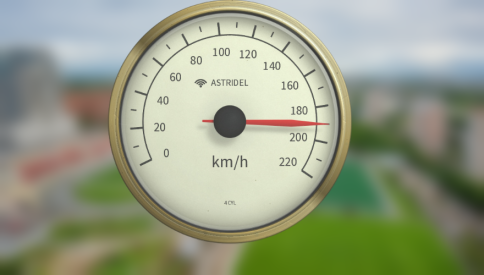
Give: 190 km/h
